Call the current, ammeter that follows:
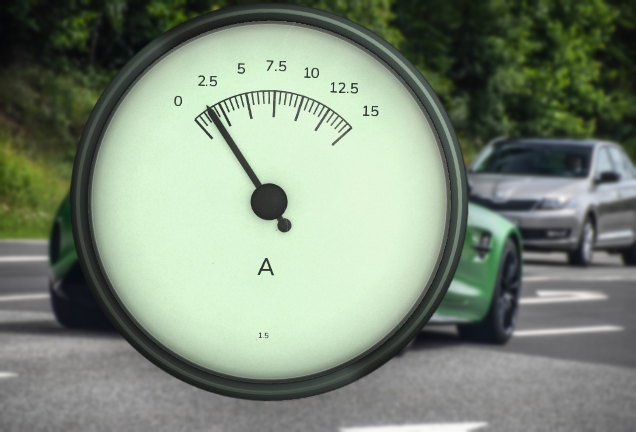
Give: 1.5 A
